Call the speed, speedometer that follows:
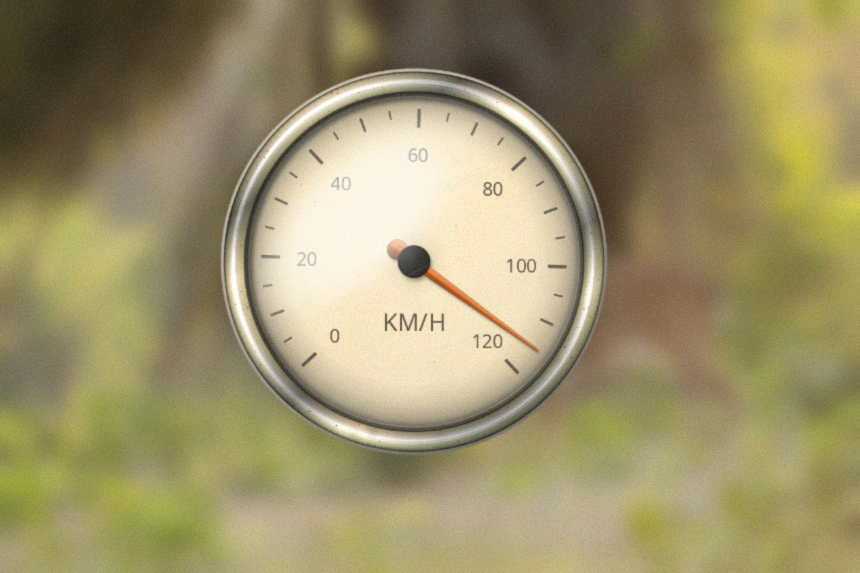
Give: 115 km/h
